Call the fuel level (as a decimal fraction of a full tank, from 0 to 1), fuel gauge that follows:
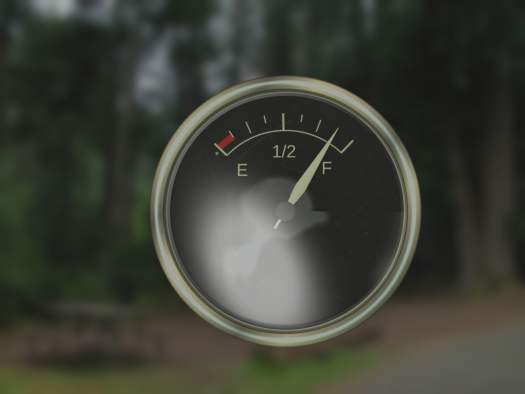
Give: 0.875
